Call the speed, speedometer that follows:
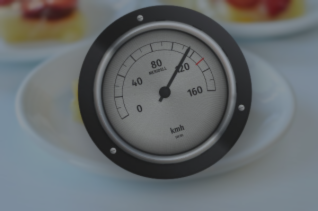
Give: 115 km/h
